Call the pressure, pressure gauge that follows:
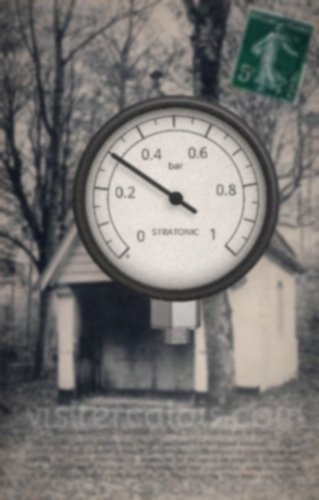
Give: 0.3 bar
